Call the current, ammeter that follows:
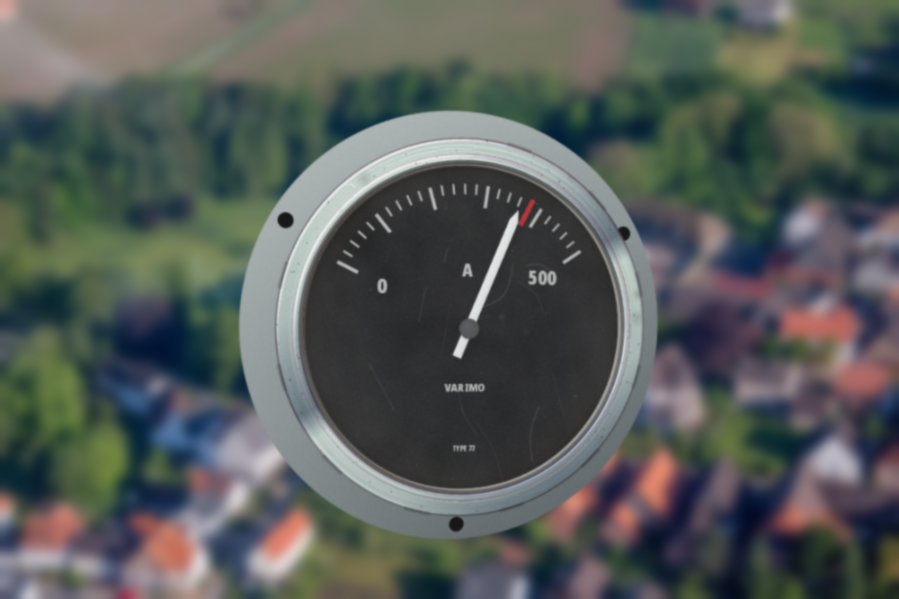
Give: 360 A
